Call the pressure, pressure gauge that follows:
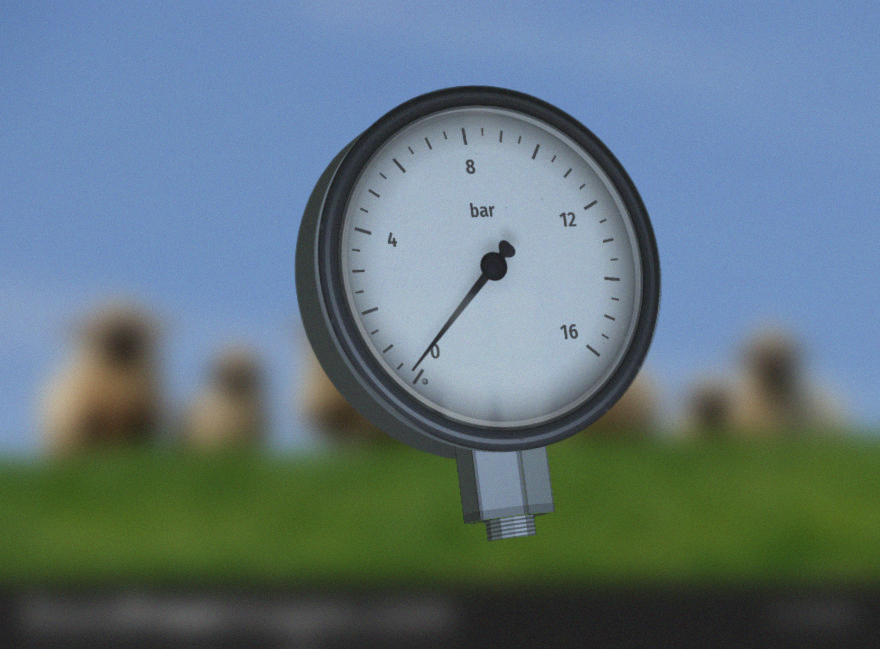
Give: 0.25 bar
